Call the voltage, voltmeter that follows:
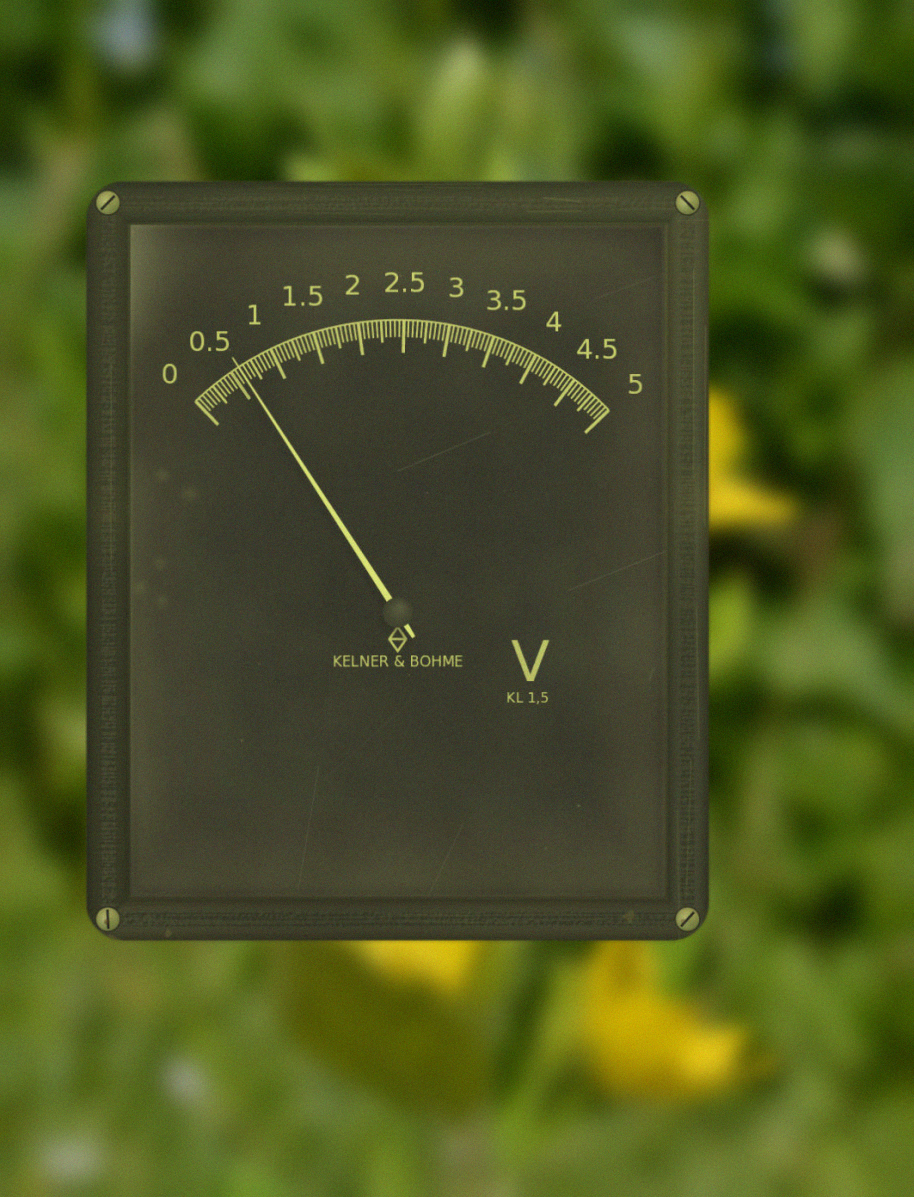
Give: 0.6 V
